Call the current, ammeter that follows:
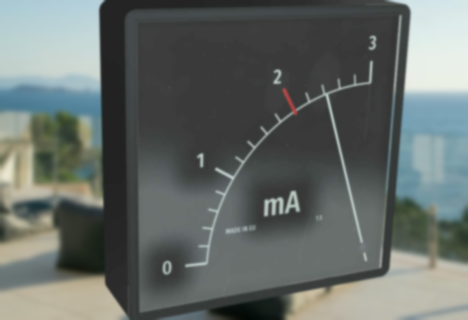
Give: 2.4 mA
